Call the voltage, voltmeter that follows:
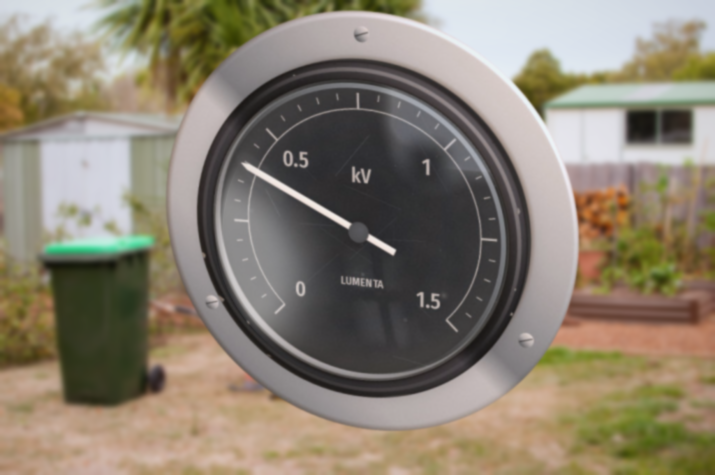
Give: 0.4 kV
